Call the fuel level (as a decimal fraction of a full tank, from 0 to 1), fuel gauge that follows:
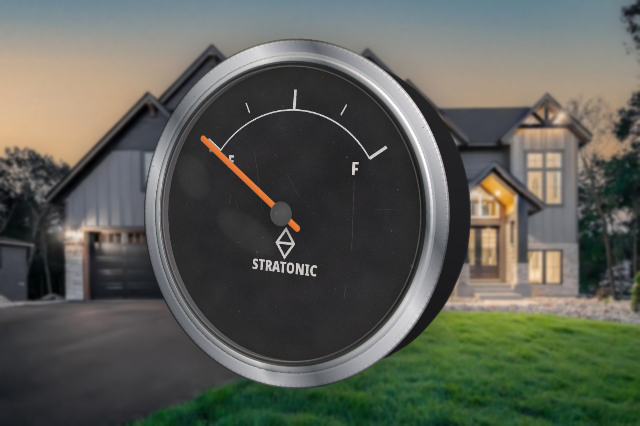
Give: 0
